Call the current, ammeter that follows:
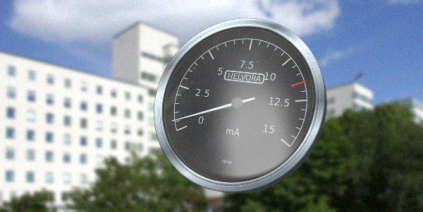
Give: 0.5 mA
